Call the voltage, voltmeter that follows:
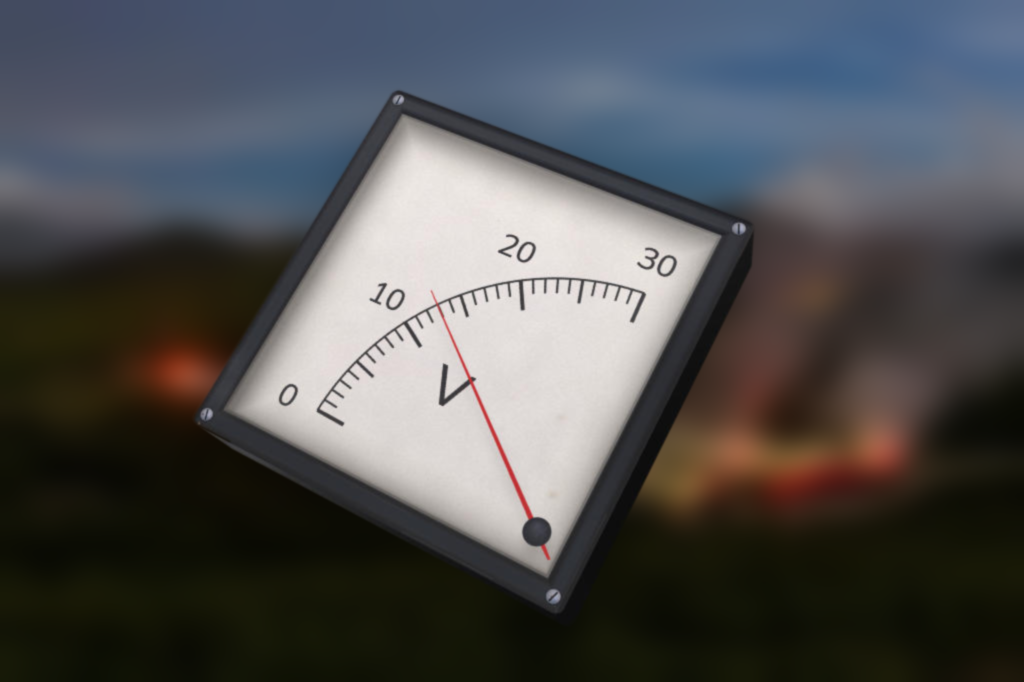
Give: 13 V
